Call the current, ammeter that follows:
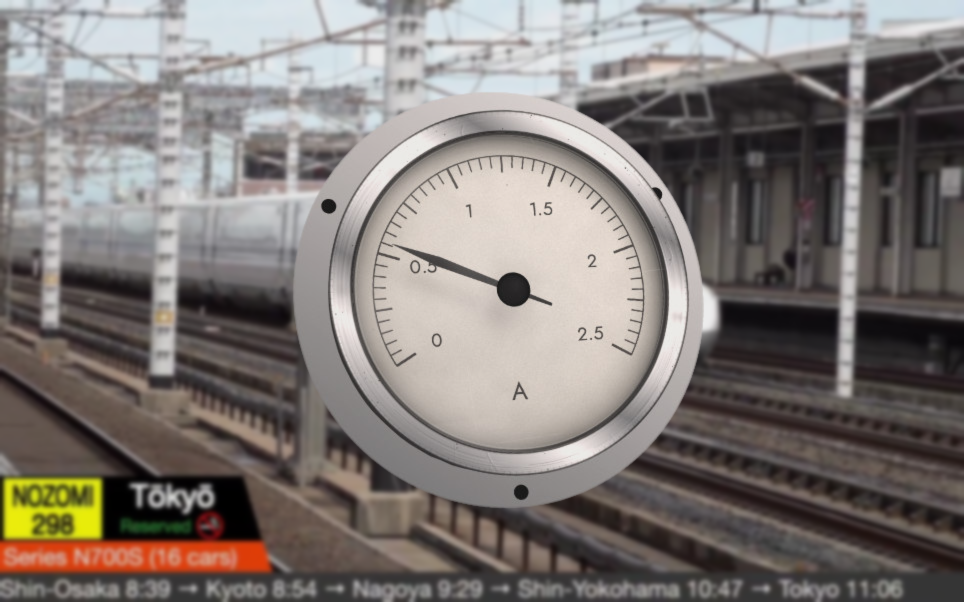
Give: 0.55 A
